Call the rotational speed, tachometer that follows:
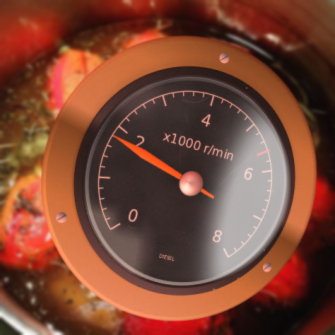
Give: 1800 rpm
